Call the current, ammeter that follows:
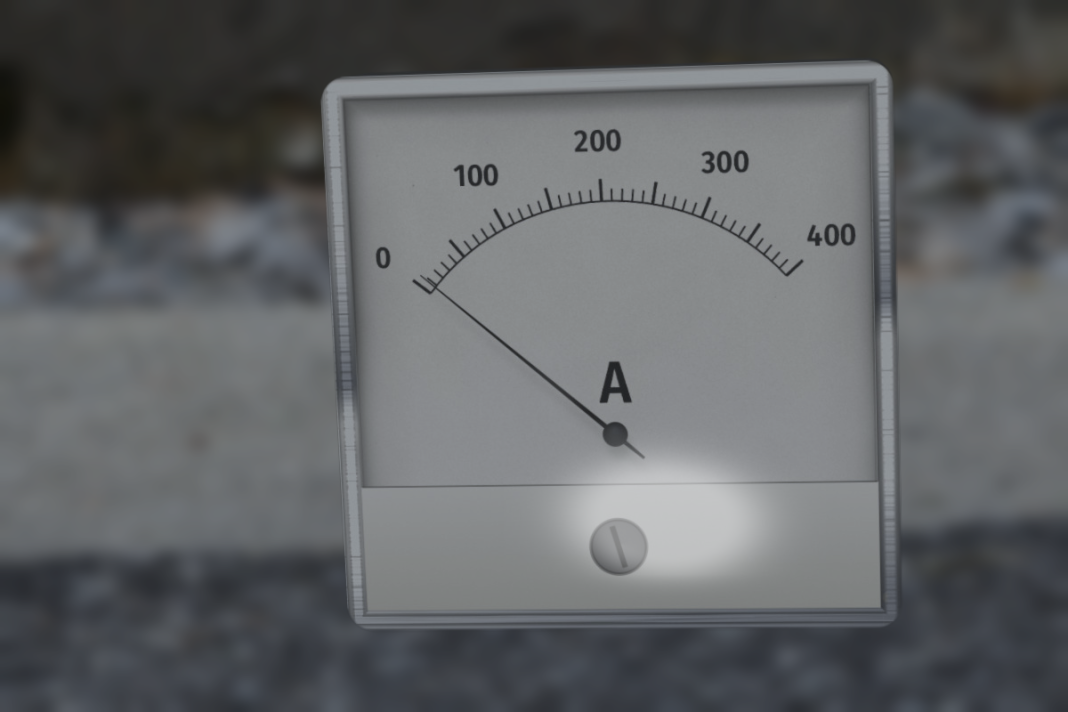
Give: 10 A
